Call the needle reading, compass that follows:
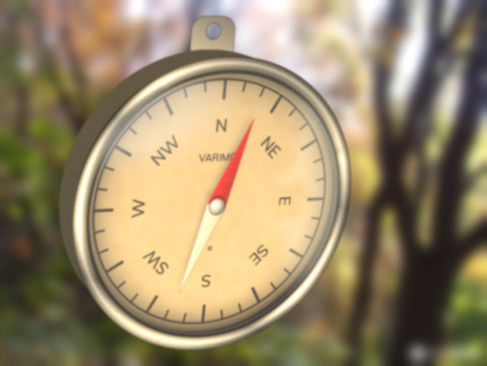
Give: 20 °
